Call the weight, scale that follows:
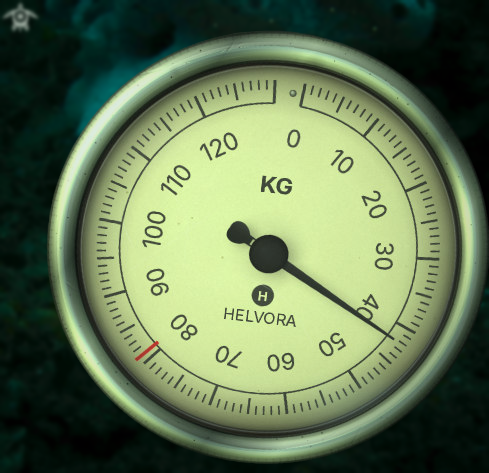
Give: 42 kg
